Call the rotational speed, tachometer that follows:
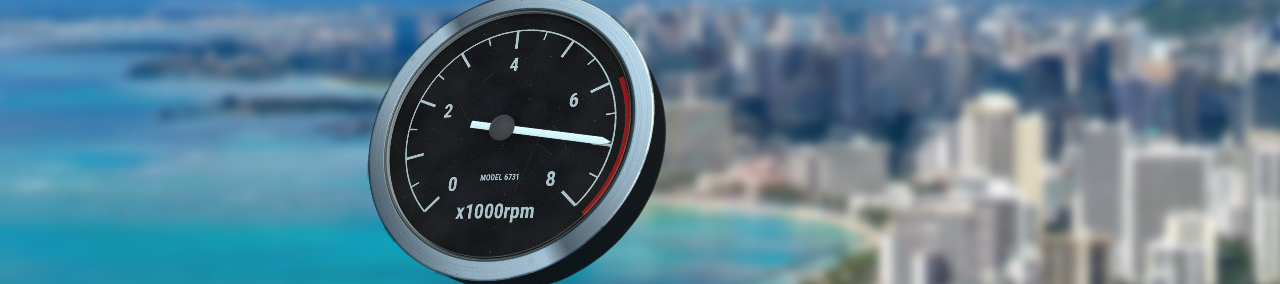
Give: 7000 rpm
